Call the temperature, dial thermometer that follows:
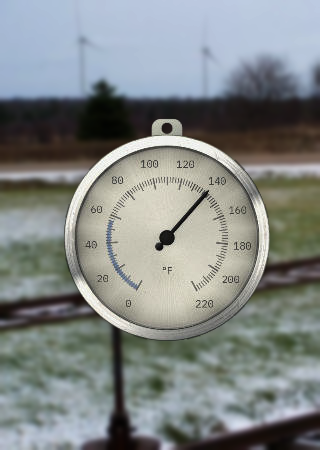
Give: 140 °F
